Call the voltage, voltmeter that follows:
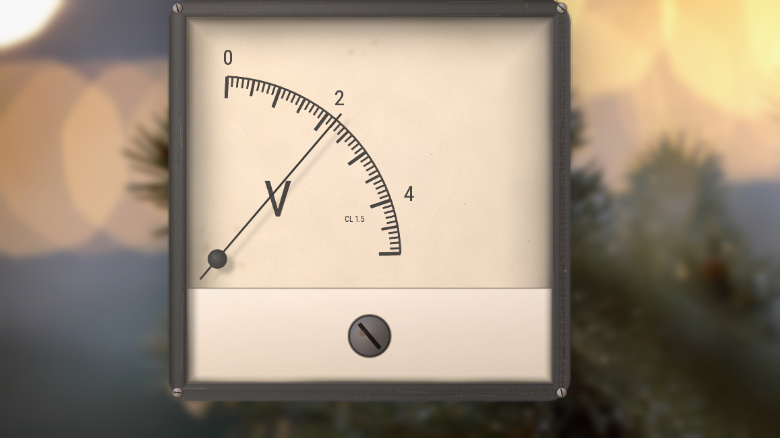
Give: 2.2 V
